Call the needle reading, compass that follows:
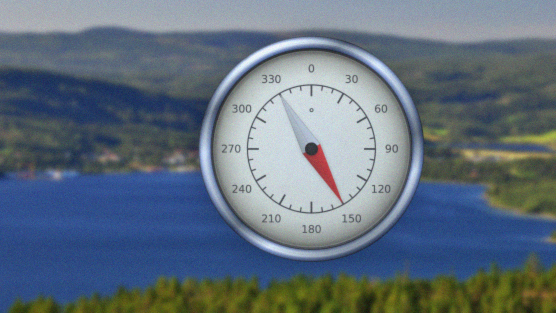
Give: 150 °
